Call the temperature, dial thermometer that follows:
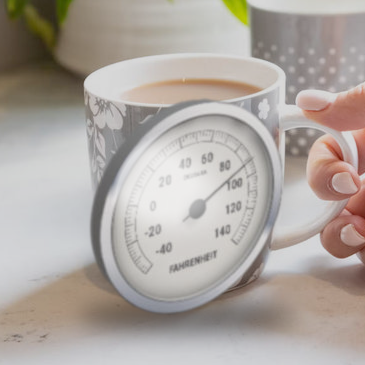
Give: 90 °F
